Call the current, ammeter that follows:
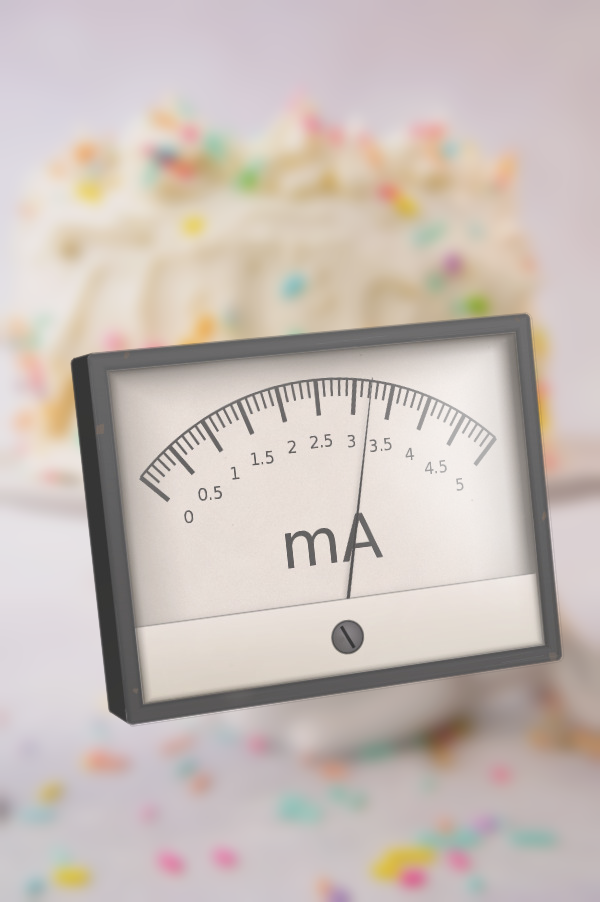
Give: 3.2 mA
